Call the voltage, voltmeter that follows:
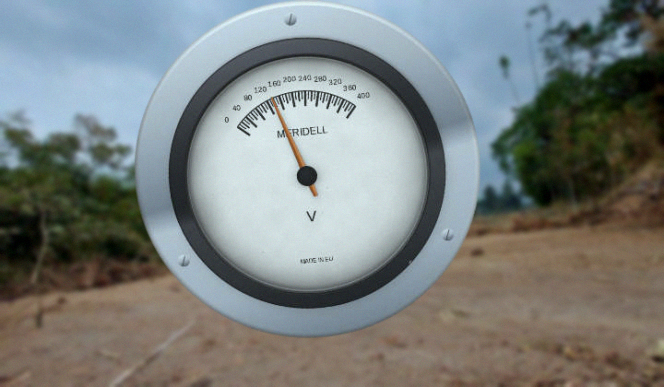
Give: 140 V
